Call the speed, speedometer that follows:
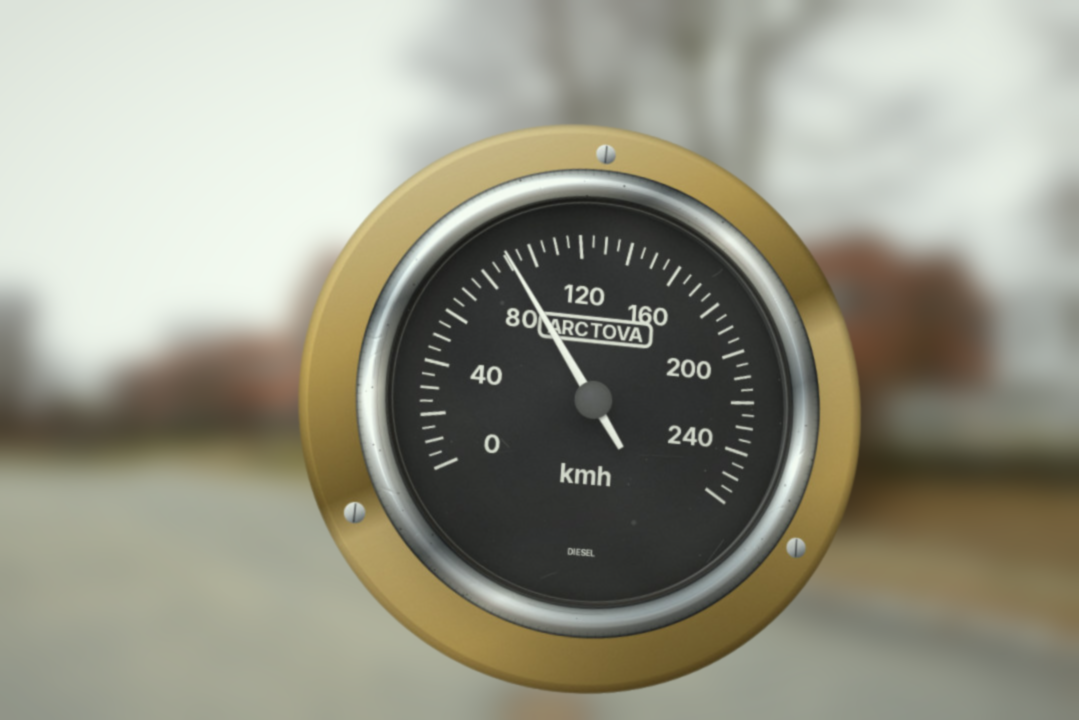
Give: 90 km/h
